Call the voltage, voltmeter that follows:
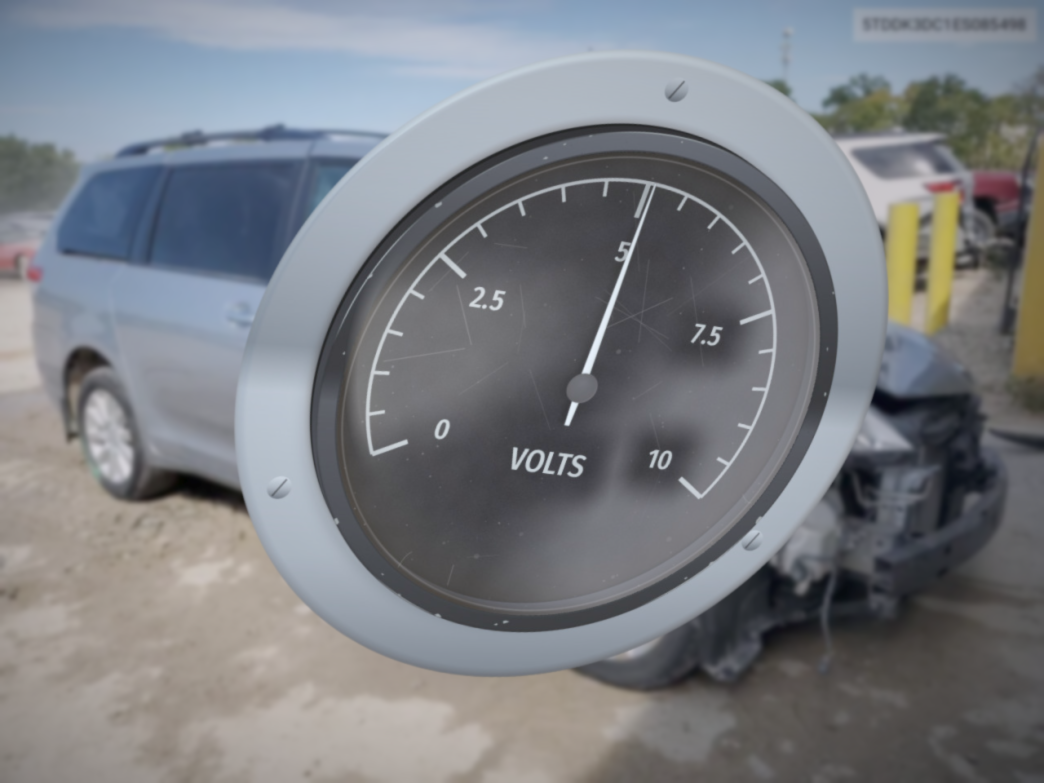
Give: 5 V
